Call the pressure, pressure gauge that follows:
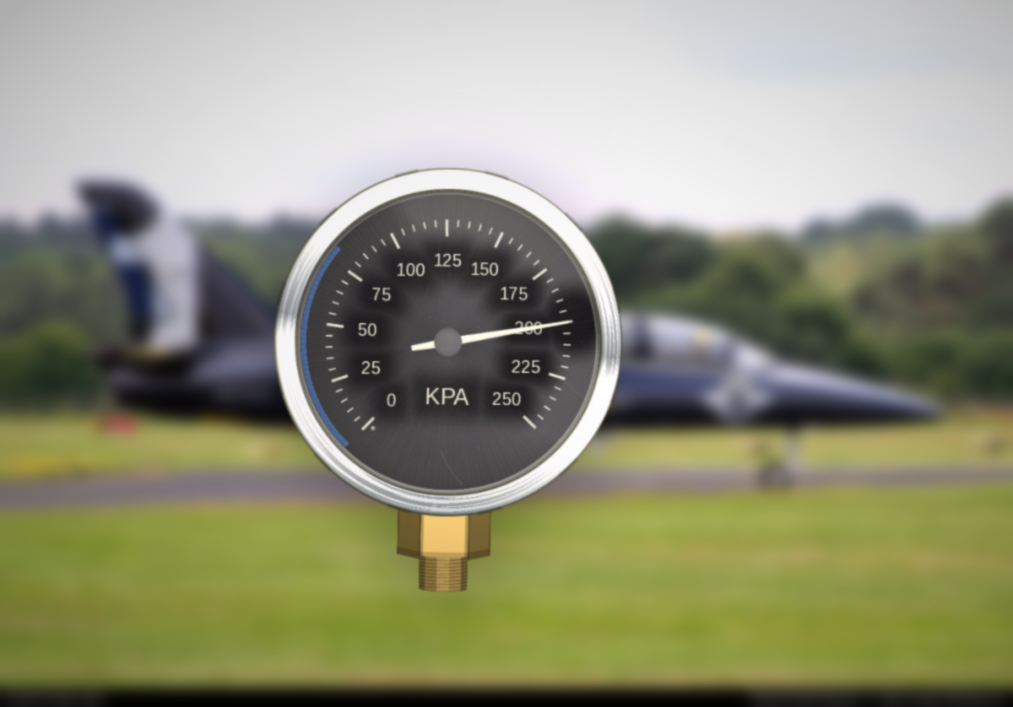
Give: 200 kPa
